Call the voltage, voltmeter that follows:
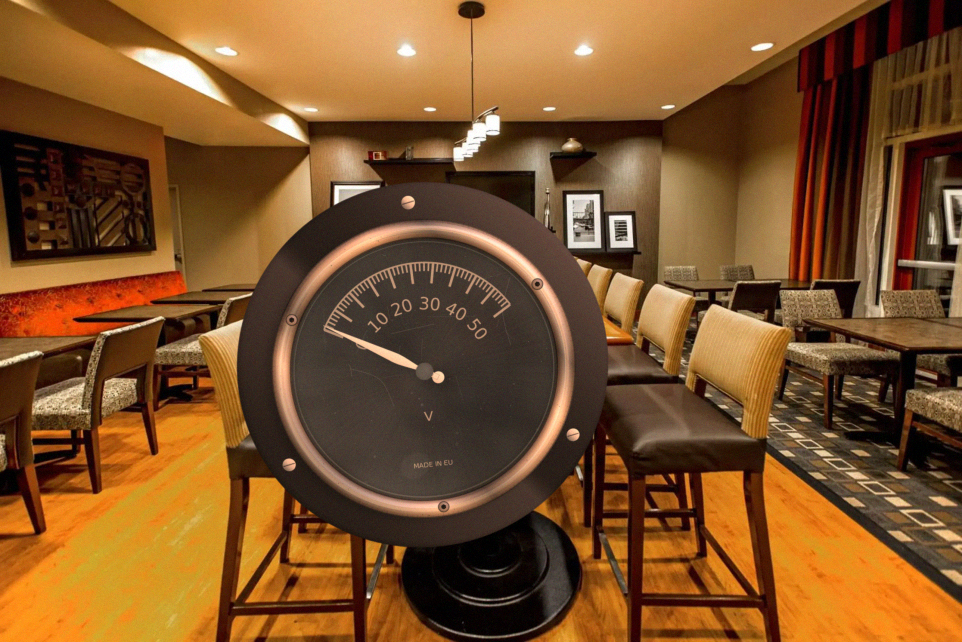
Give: 1 V
